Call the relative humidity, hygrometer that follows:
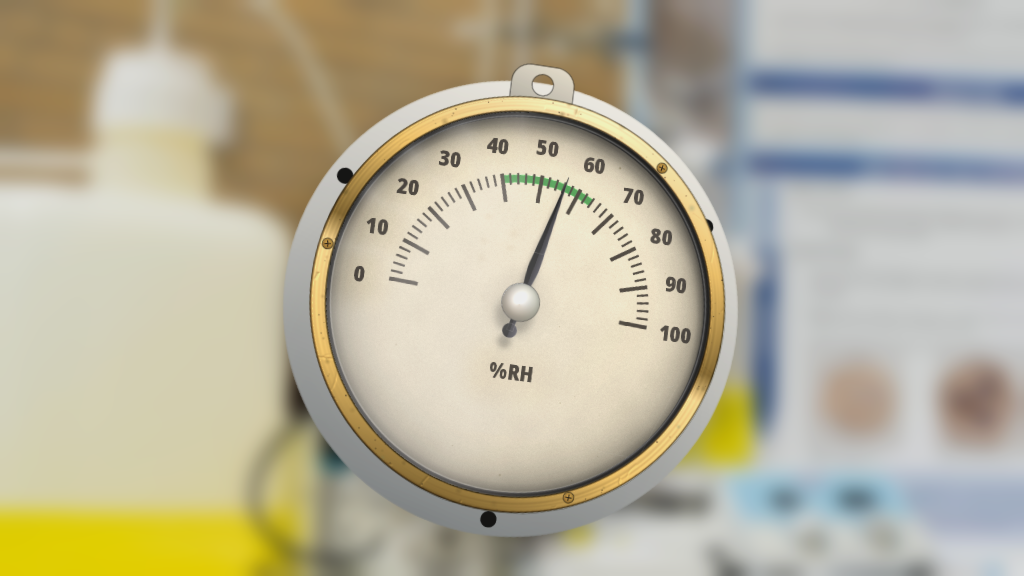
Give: 56 %
